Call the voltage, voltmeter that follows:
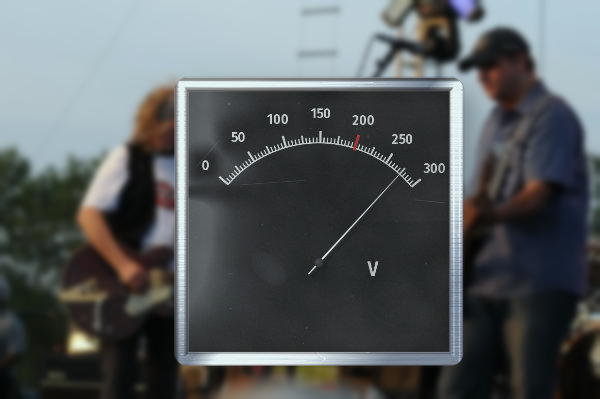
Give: 275 V
